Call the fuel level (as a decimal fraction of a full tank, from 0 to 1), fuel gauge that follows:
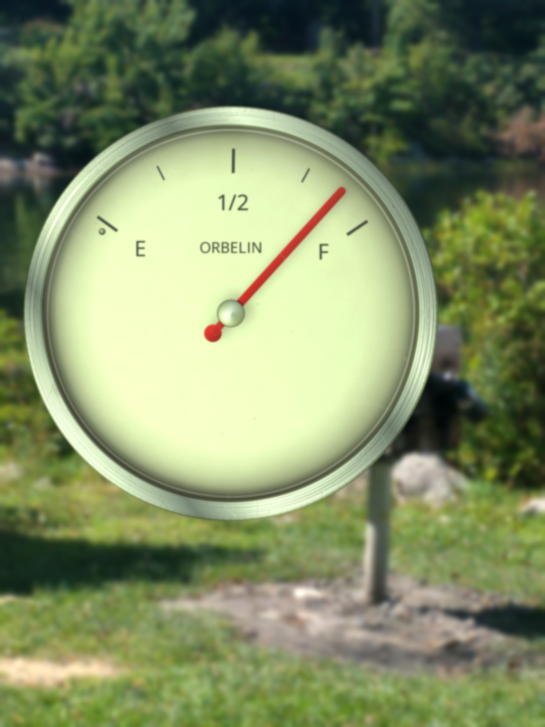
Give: 0.875
